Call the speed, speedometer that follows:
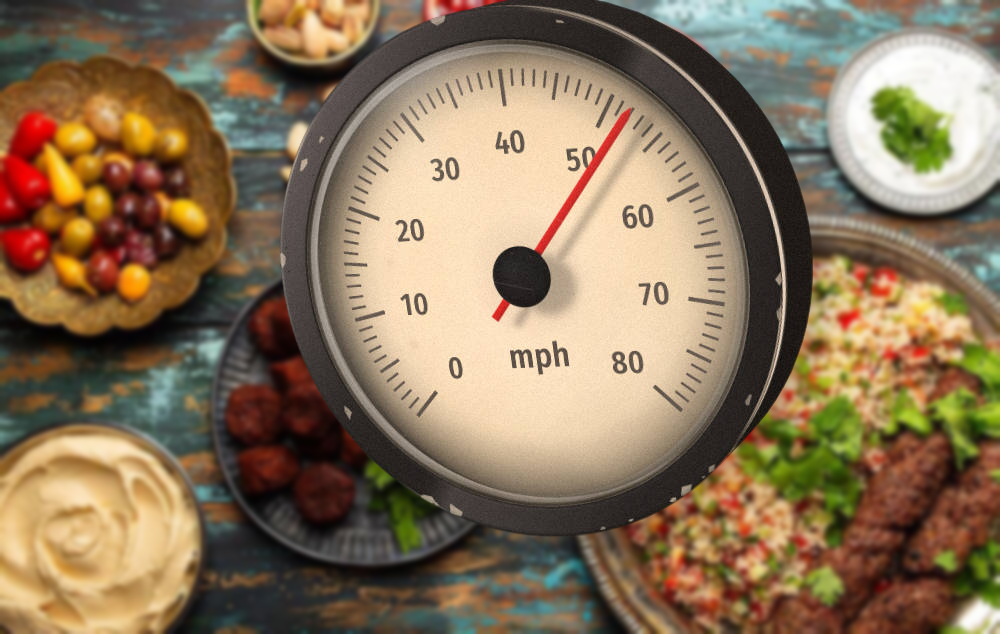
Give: 52 mph
